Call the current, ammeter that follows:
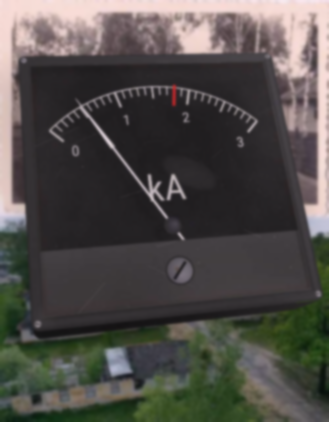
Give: 0.5 kA
